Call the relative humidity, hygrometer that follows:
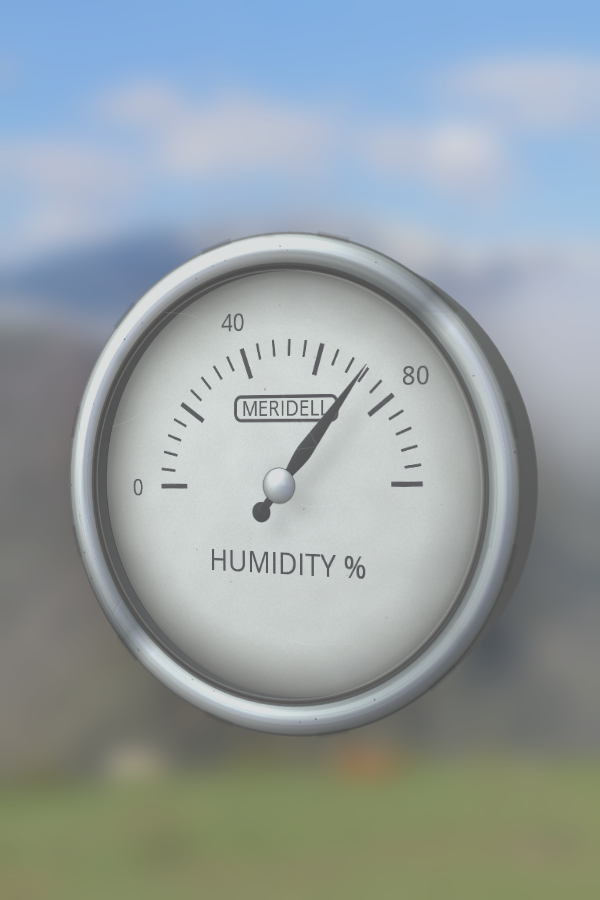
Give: 72 %
